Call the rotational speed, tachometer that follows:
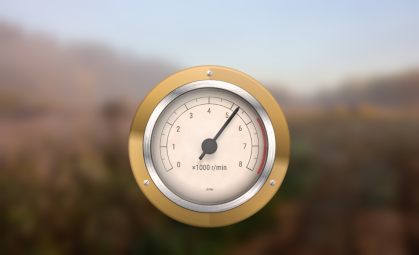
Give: 5250 rpm
